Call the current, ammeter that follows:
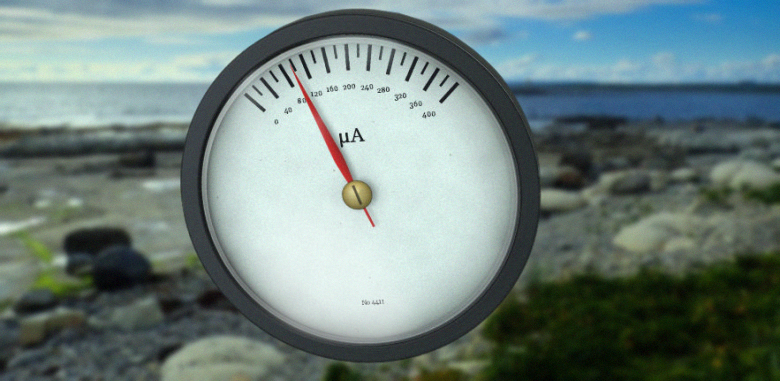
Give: 100 µA
